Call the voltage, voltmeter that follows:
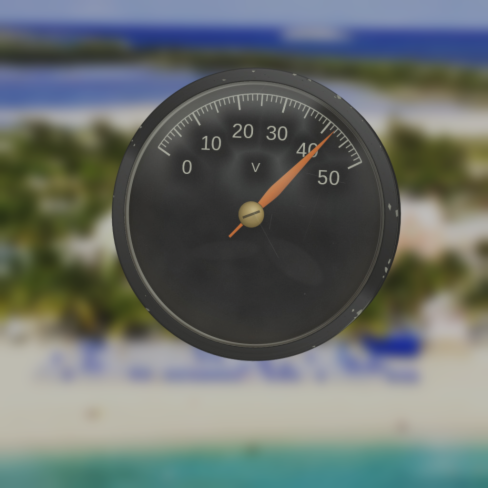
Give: 42 V
